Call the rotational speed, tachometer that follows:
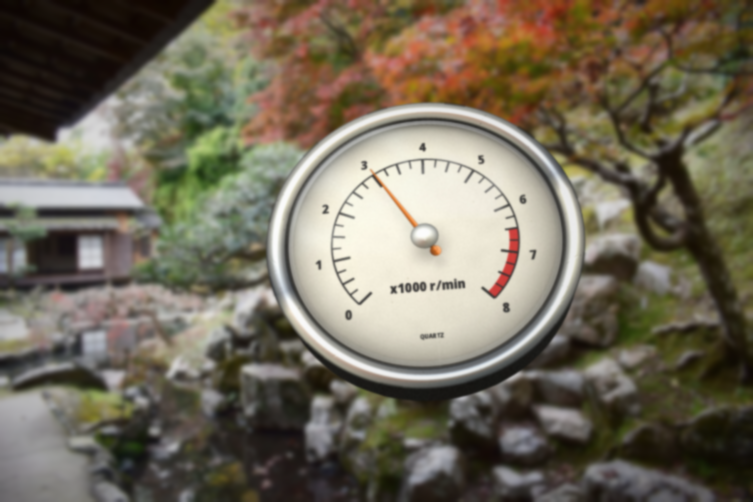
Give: 3000 rpm
